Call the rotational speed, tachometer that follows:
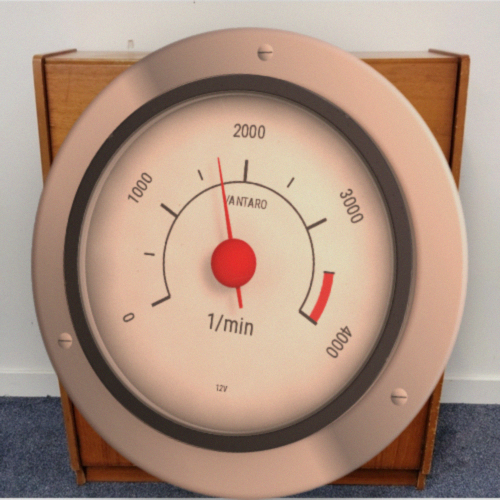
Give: 1750 rpm
